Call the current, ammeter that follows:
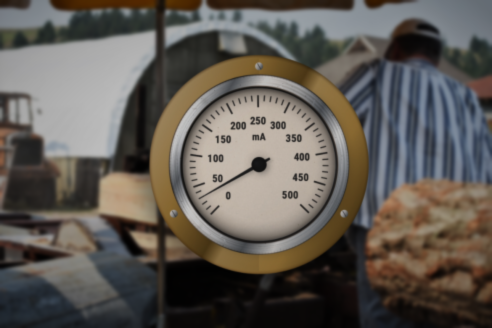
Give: 30 mA
